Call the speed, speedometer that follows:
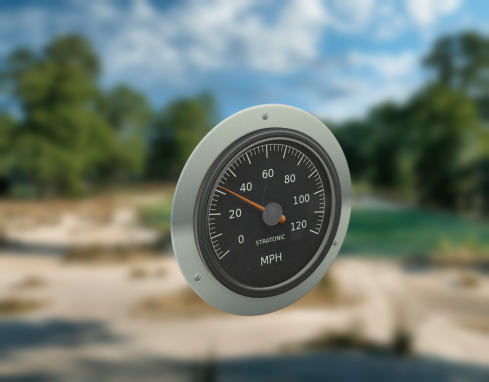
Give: 32 mph
